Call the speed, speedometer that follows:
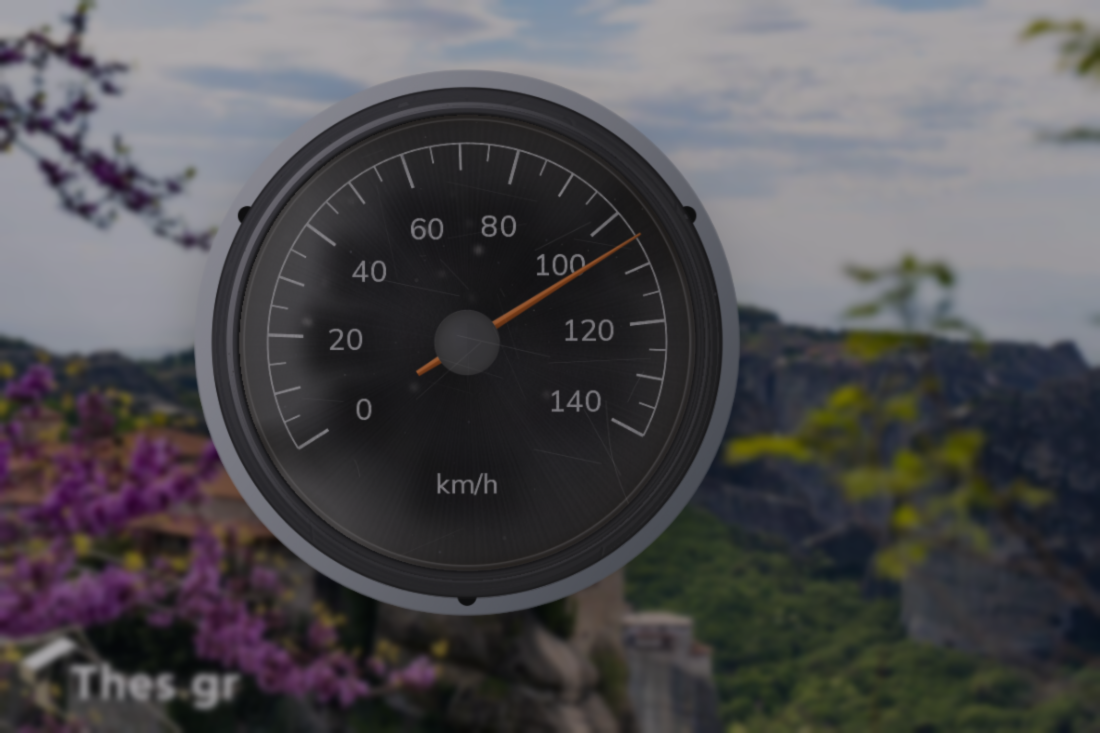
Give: 105 km/h
